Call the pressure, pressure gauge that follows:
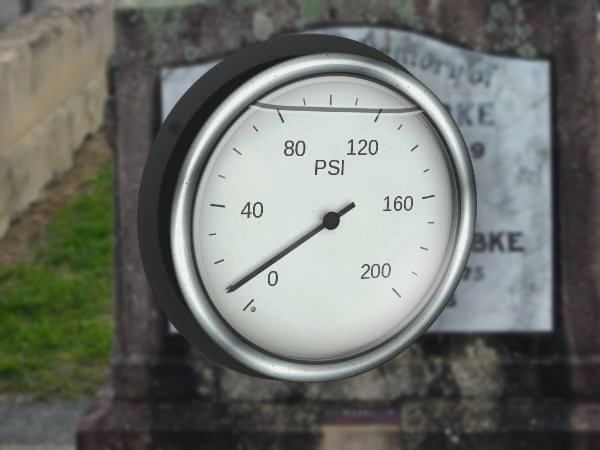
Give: 10 psi
